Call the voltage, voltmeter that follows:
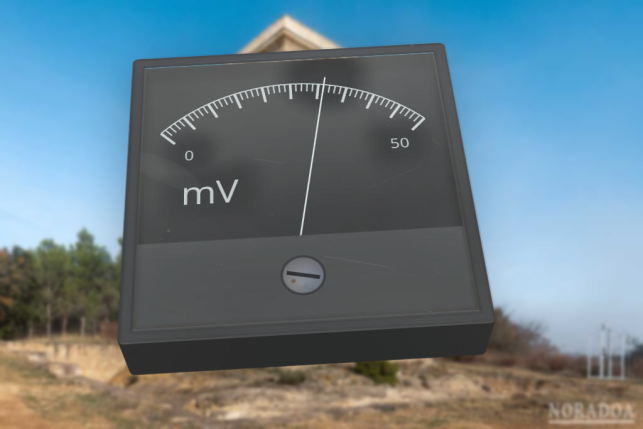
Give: 31 mV
